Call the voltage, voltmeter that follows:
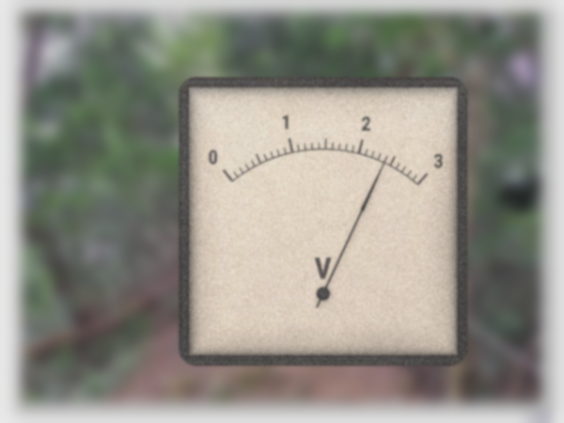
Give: 2.4 V
